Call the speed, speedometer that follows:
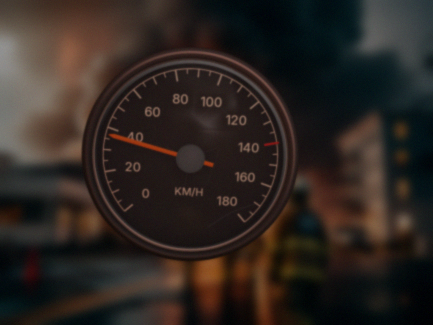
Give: 37.5 km/h
